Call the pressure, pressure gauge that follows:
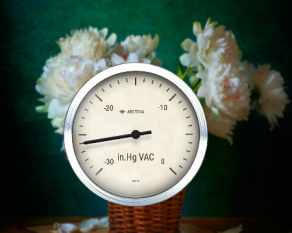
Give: -26 inHg
